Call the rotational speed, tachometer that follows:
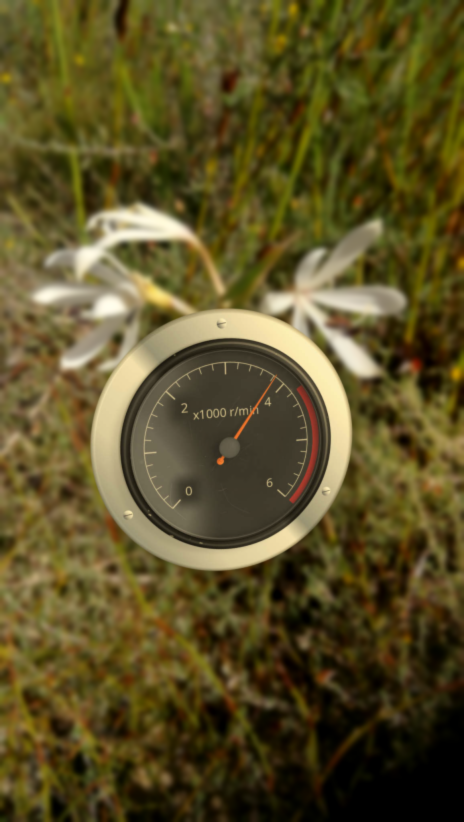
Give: 3800 rpm
